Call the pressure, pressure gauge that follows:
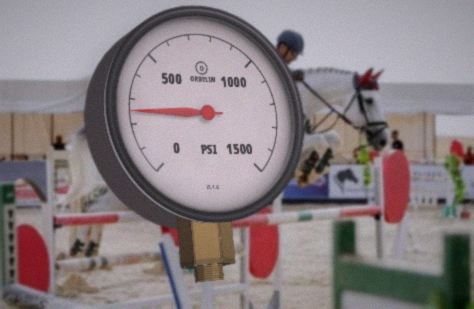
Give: 250 psi
